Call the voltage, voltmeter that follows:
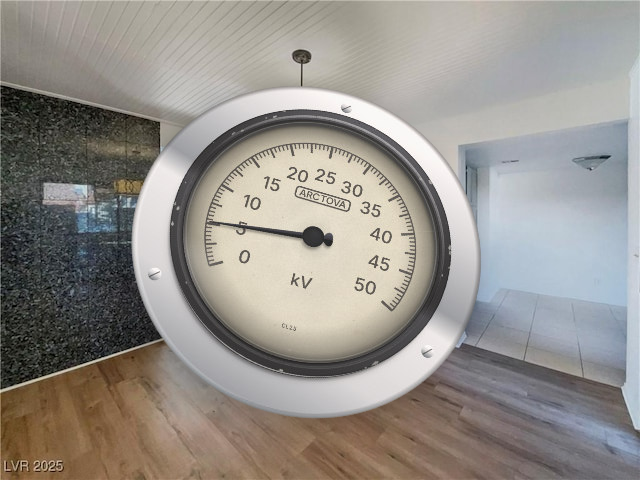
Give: 5 kV
